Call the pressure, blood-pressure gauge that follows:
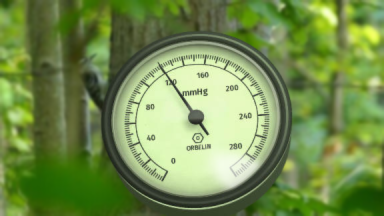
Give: 120 mmHg
